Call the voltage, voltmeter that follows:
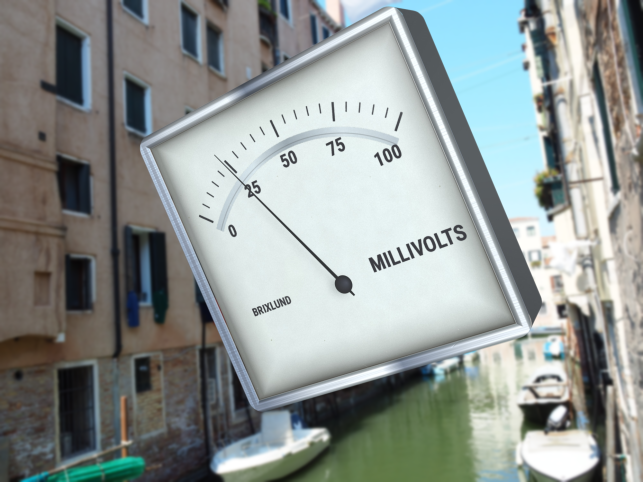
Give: 25 mV
